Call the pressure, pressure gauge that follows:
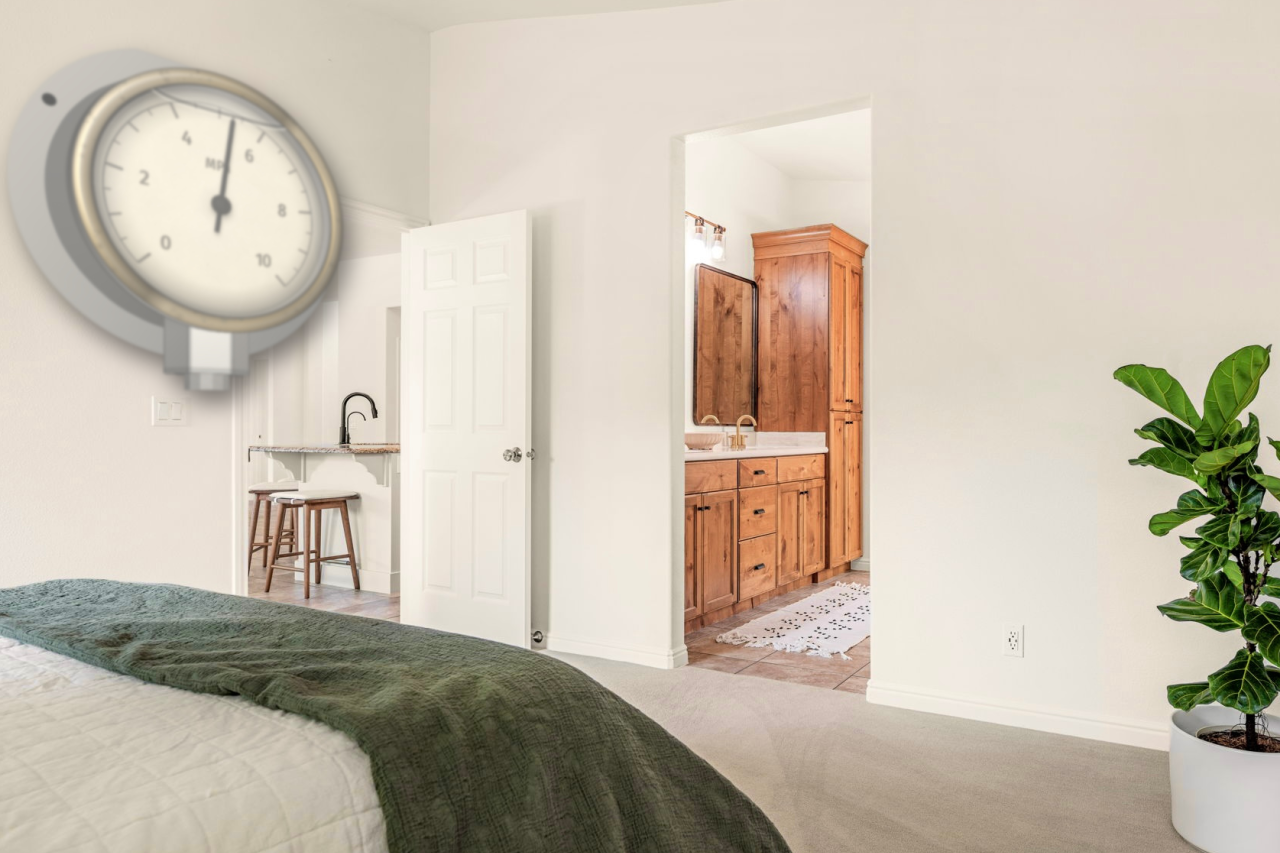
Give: 5.25 MPa
